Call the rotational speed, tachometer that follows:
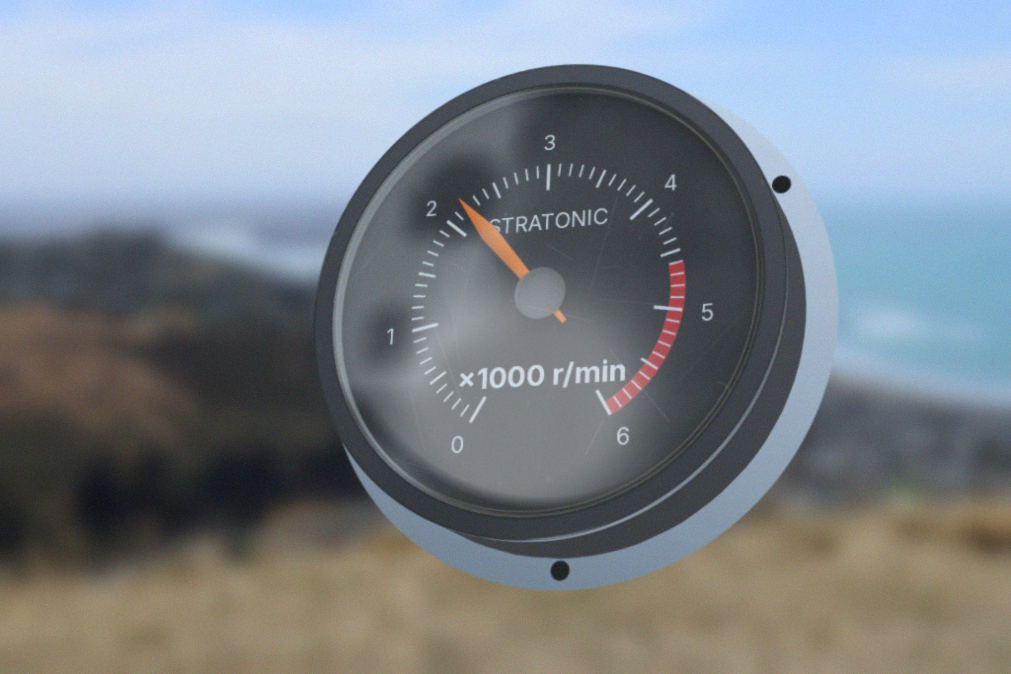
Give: 2200 rpm
